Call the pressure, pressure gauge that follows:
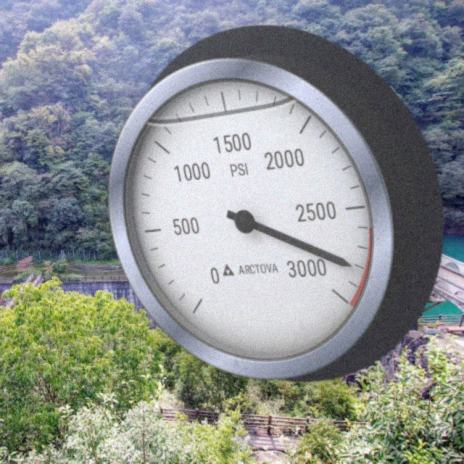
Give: 2800 psi
